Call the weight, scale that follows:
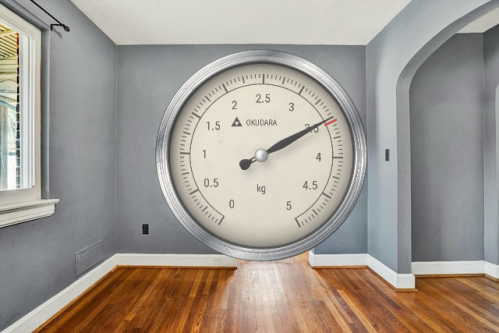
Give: 3.5 kg
